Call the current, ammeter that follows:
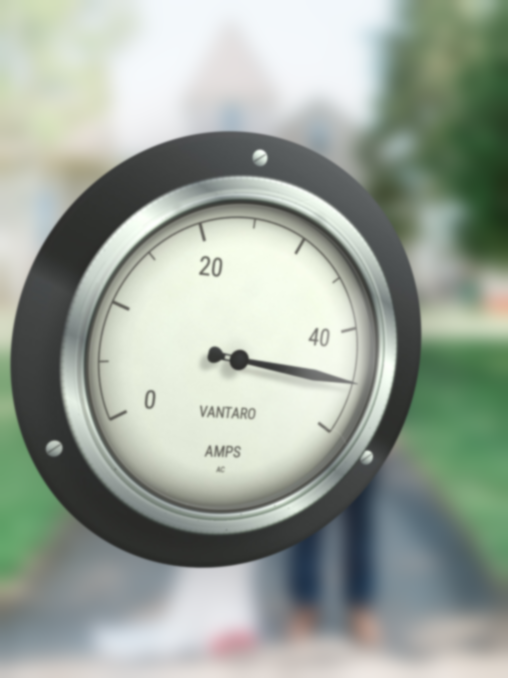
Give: 45 A
